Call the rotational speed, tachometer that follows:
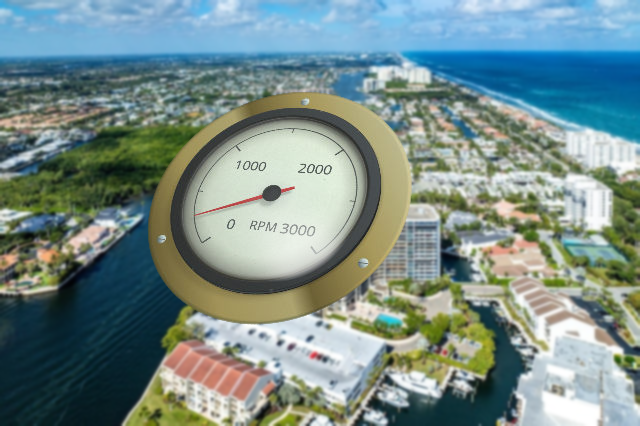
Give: 250 rpm
